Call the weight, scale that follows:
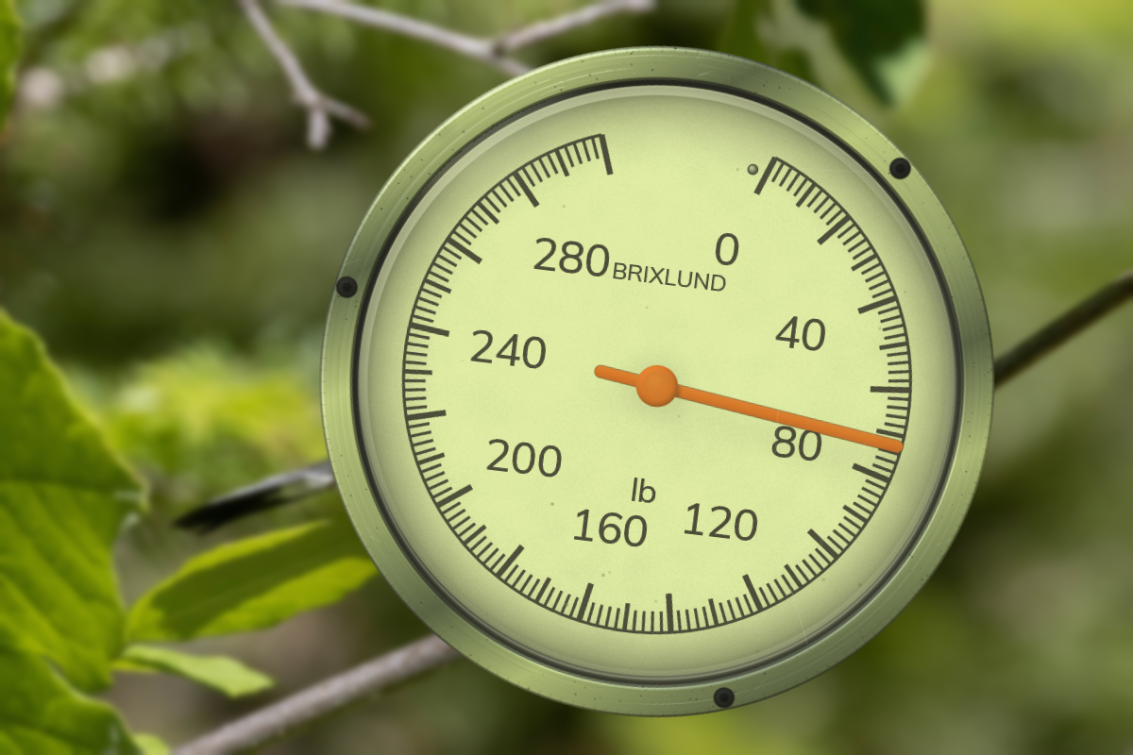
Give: 72 lb
